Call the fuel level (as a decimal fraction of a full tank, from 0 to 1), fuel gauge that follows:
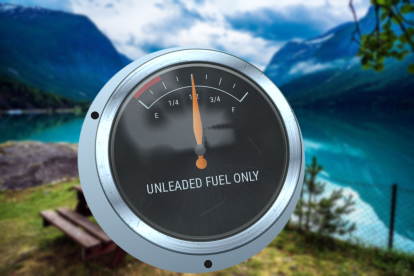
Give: 0.5
